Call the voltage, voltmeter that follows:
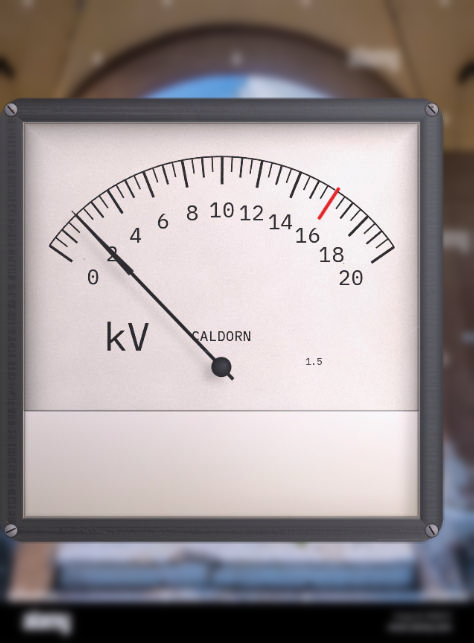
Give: 2 kV
